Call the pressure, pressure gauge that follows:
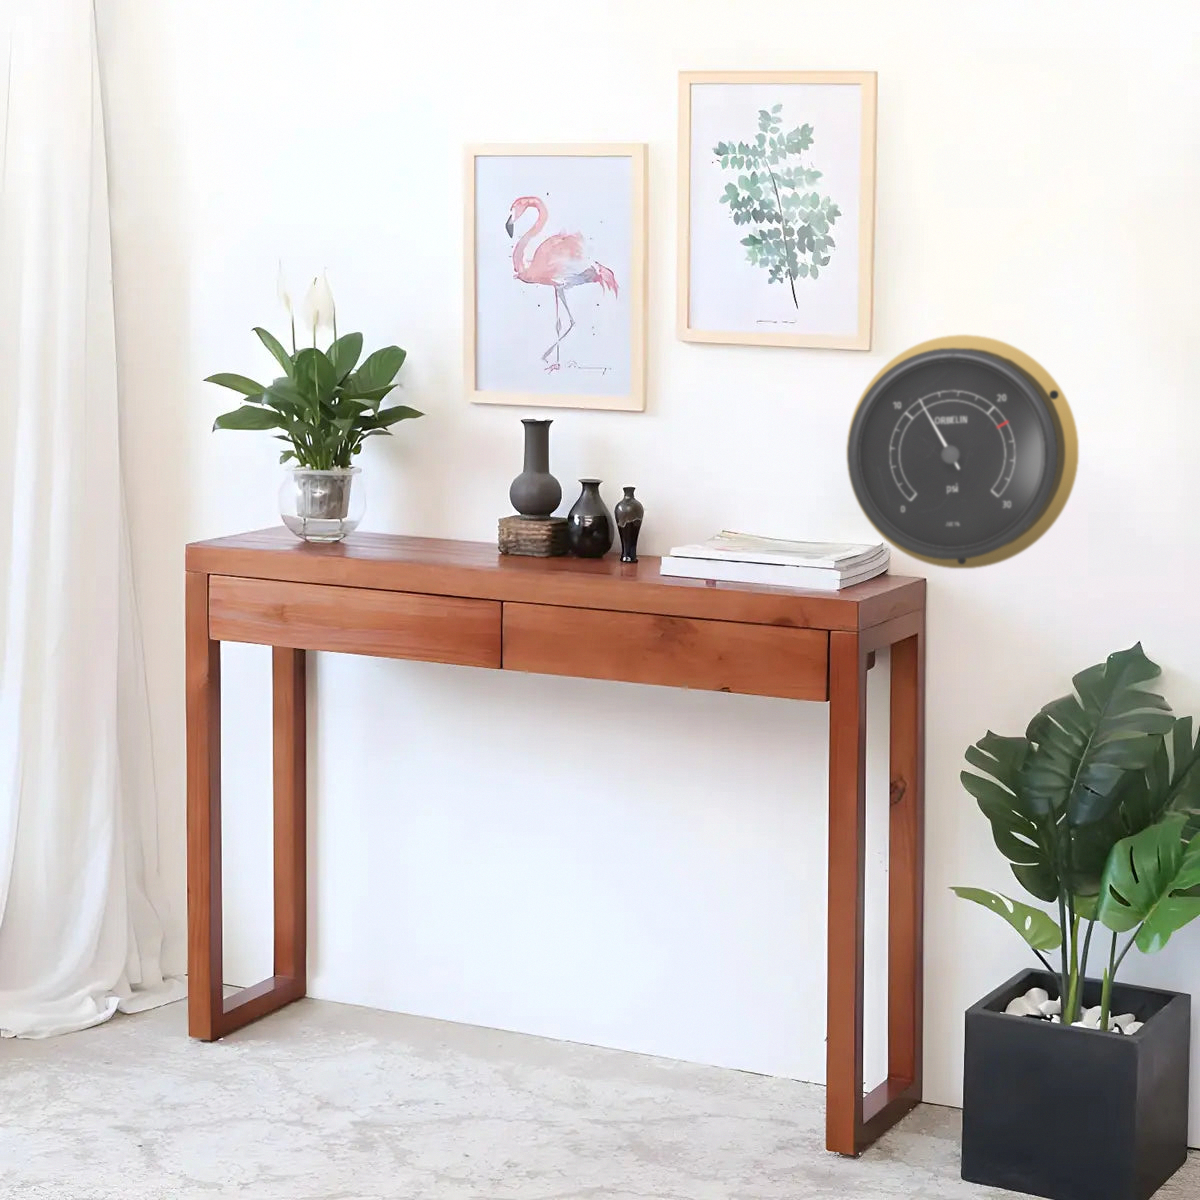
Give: 12 psi
